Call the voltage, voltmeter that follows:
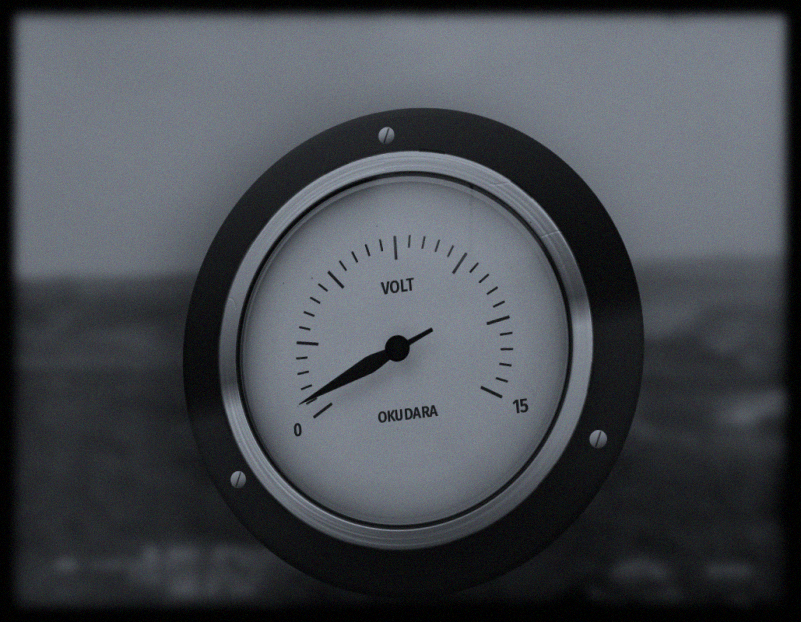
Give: 0.5 V
